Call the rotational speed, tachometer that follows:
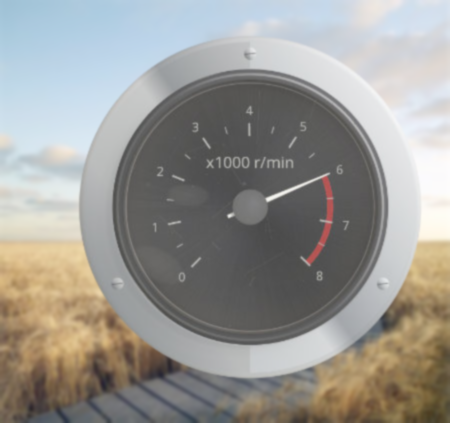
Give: 6000 rpm
